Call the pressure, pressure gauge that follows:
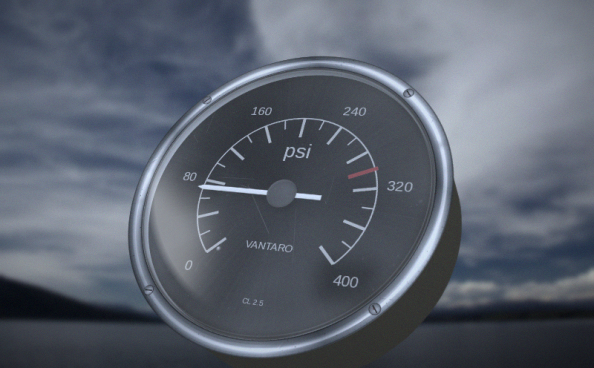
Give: 70 psi
